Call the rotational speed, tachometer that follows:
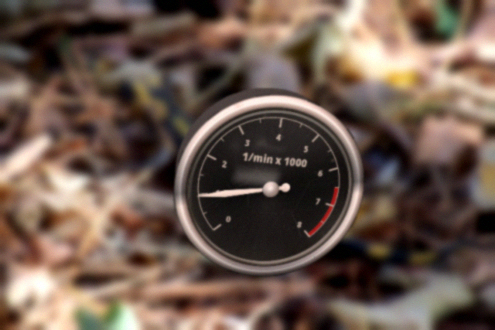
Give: 1000 rpm
